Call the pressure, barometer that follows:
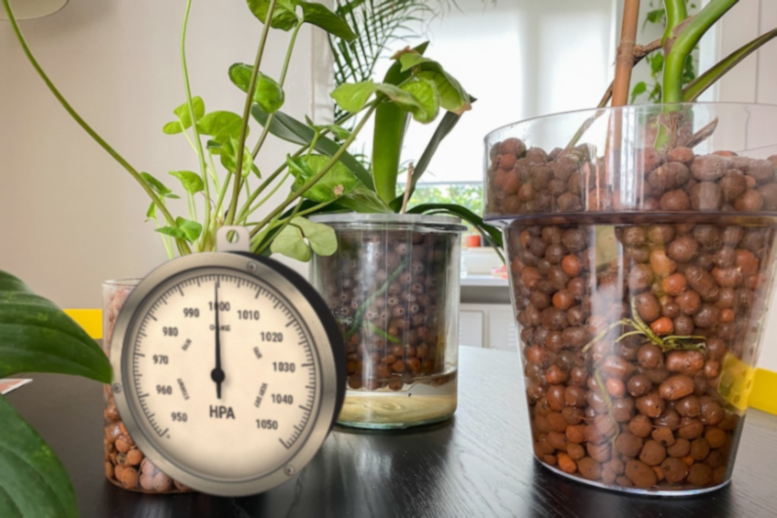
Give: 1000 hPa
